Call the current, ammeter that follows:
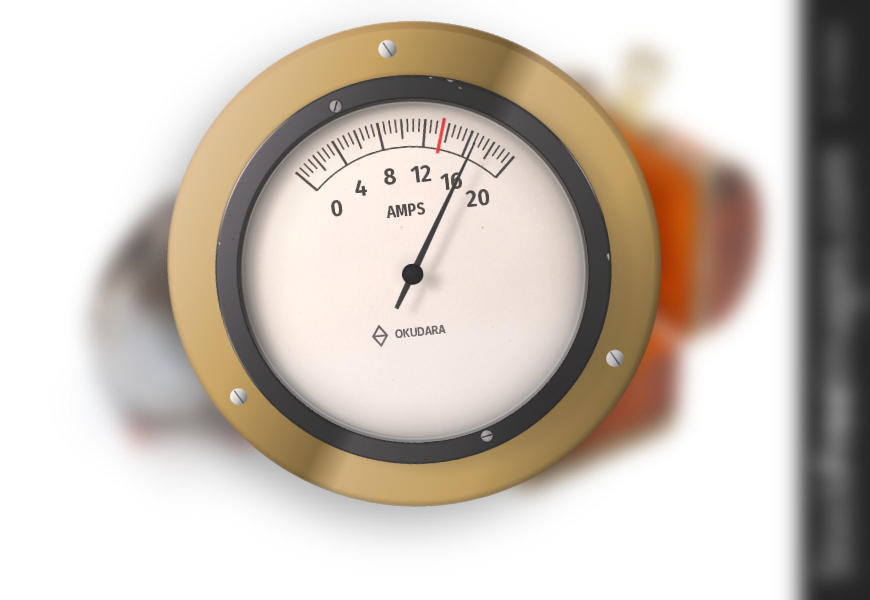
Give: 16.5 A
